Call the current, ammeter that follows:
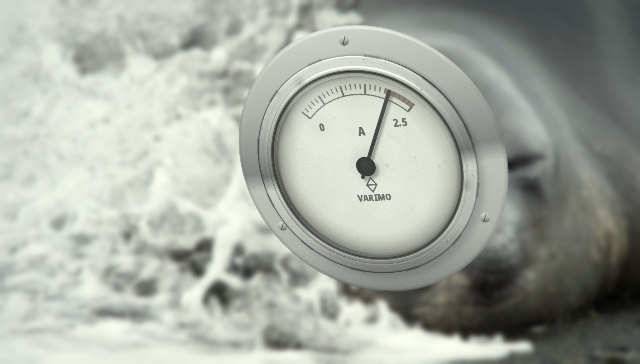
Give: 2 A
